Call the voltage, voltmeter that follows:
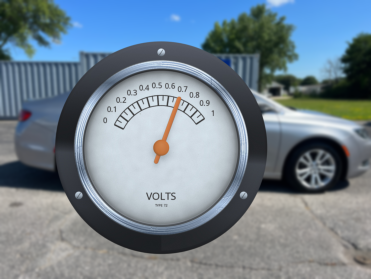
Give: 0.7 V
